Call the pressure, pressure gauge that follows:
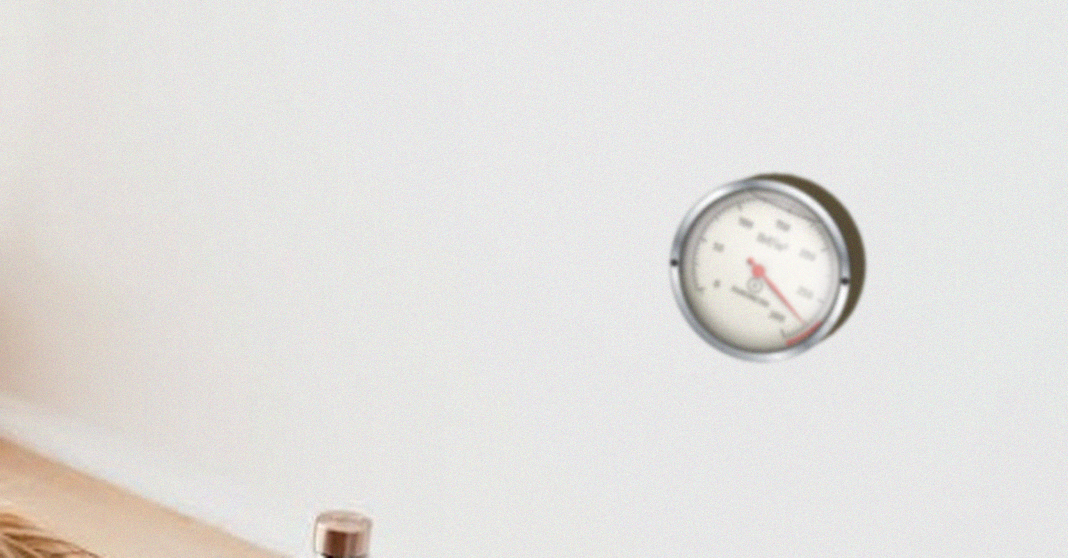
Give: 275 psi
